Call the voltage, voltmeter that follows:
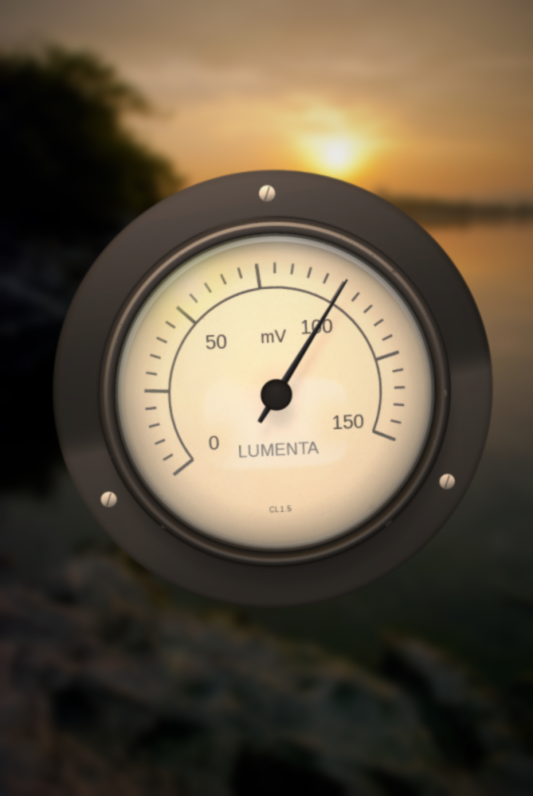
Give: 100 mV
